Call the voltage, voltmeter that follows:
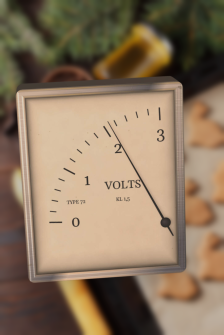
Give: 2.1 V
